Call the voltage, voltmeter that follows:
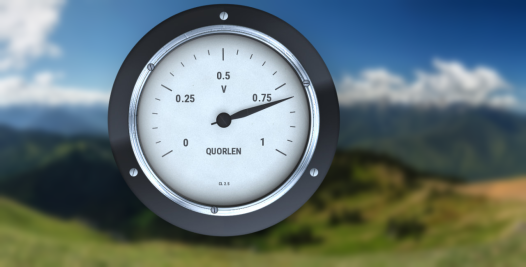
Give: 0.8 V
